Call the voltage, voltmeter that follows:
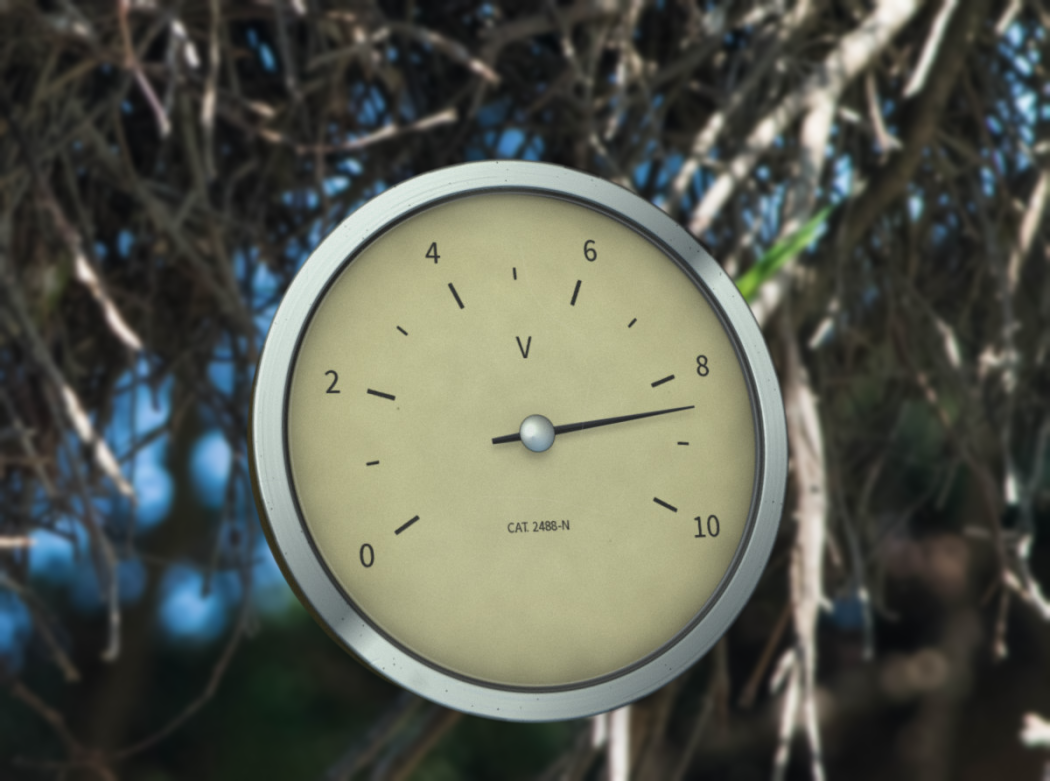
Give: 8.5 V
